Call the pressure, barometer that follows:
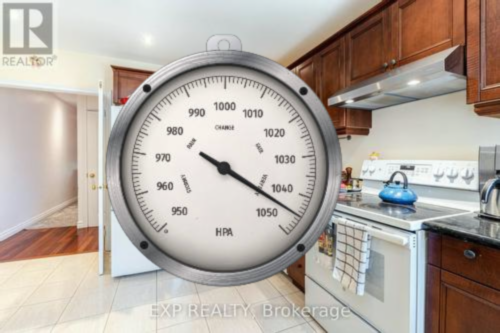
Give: 1045 hPa
